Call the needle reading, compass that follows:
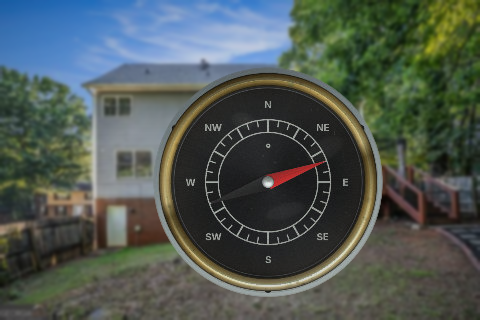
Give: 70 °
